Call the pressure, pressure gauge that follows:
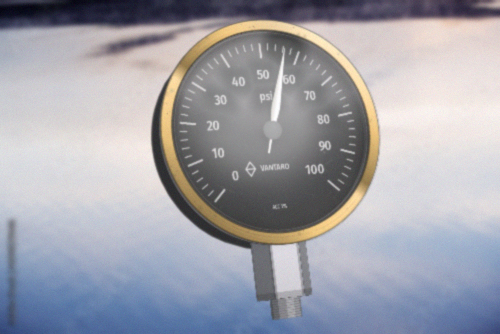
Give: 56 psi
